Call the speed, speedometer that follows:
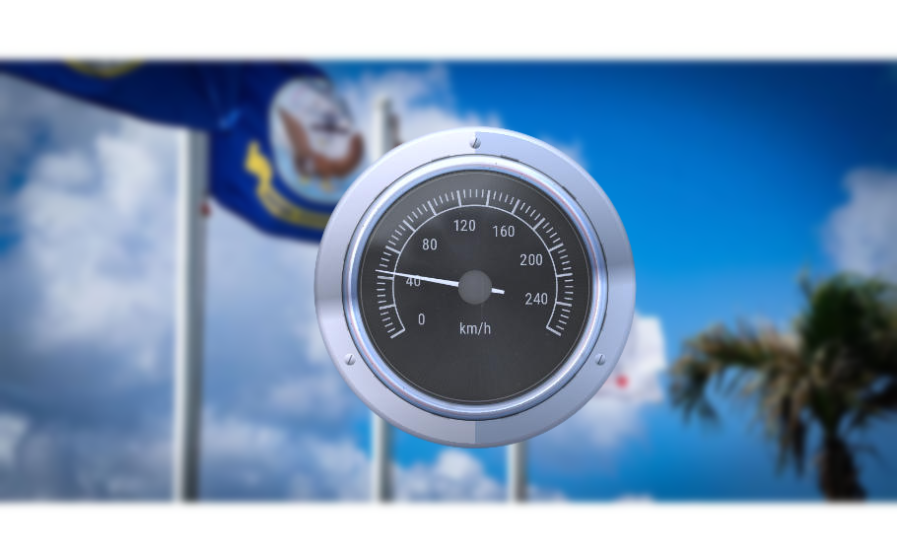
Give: 44 km/h
